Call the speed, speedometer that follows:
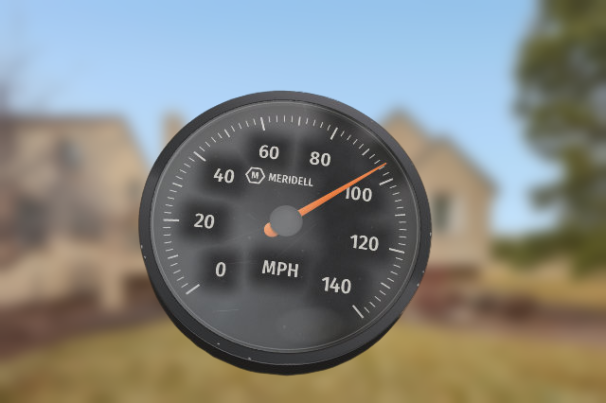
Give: 96 mph
